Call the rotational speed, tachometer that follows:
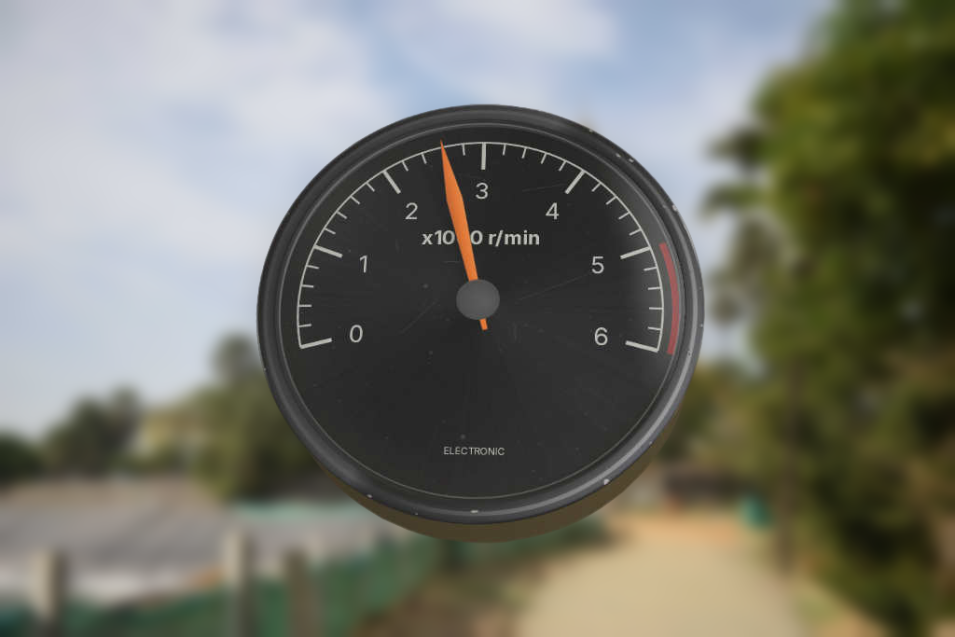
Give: 2600 rpm
